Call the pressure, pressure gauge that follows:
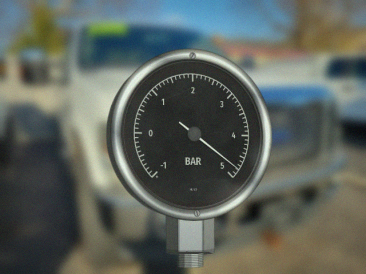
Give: 4.8 bar
